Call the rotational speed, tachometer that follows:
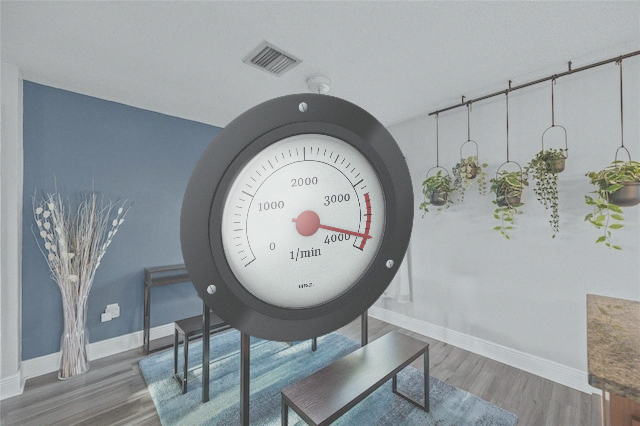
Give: 3800 rpm
